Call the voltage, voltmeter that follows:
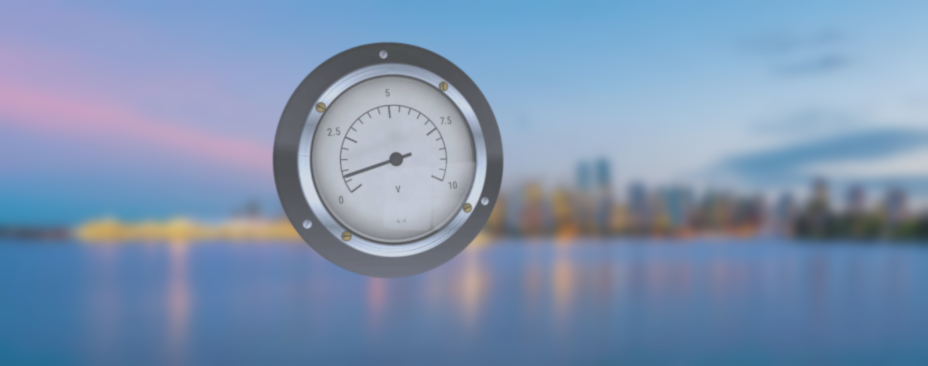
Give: 0.75 V
